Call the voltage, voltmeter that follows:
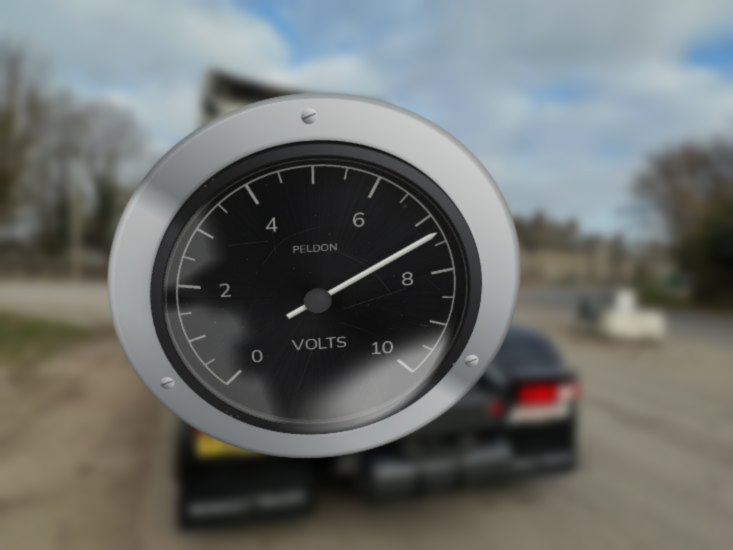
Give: 7.25 V
